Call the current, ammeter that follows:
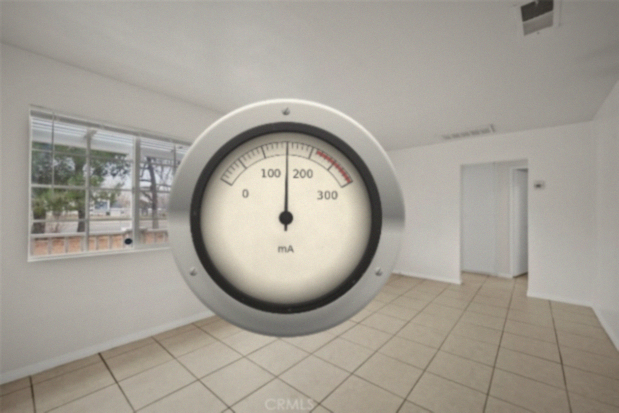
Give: 150 mA
